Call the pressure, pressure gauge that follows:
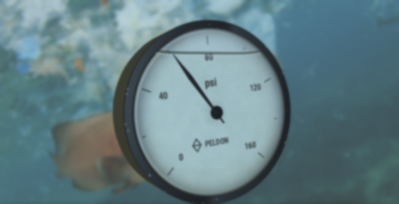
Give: 60 psi
